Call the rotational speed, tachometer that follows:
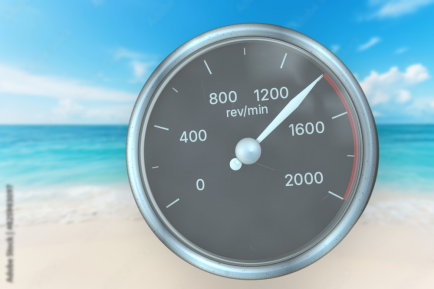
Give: 1400 rpm
